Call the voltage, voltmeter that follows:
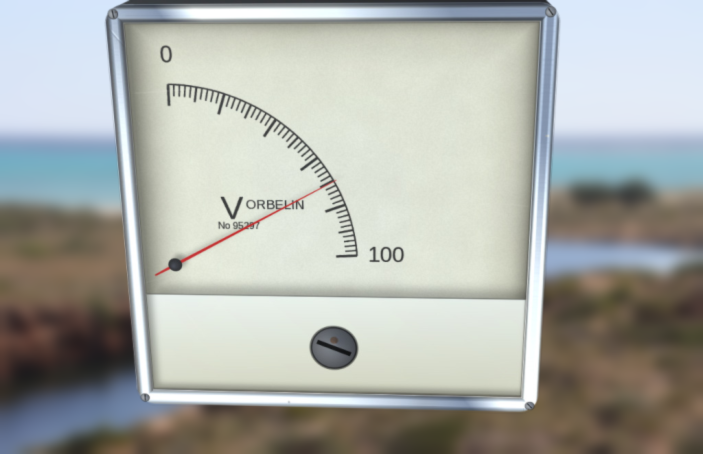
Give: 70 V
